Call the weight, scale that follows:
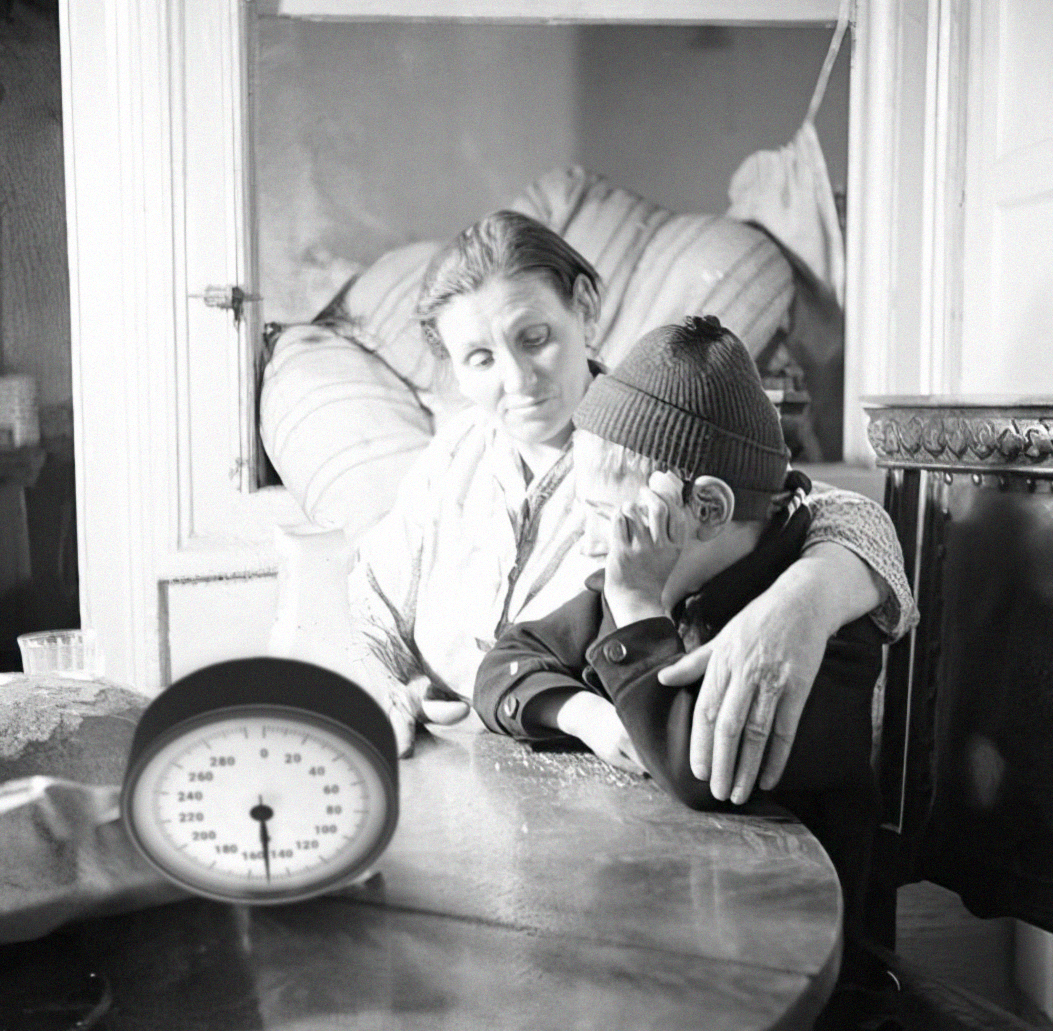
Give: 150 lb
